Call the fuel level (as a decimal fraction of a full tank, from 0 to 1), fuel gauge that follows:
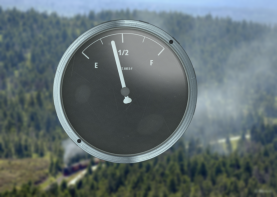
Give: 0.375
